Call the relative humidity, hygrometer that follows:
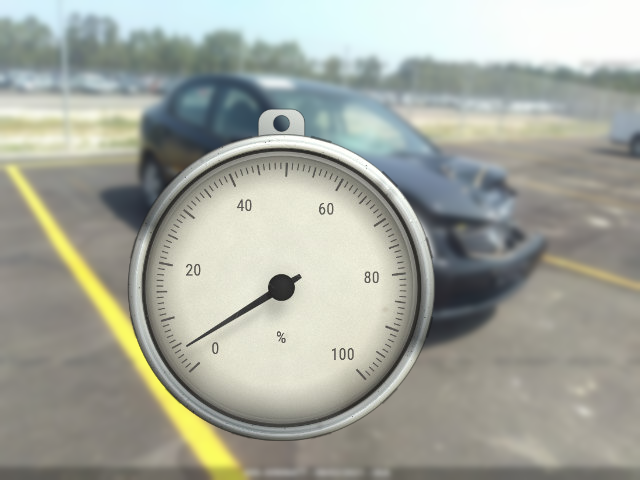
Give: 4 %
